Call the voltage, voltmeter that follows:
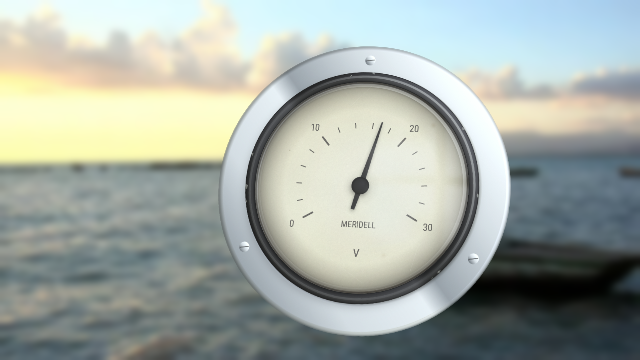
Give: 17 V
